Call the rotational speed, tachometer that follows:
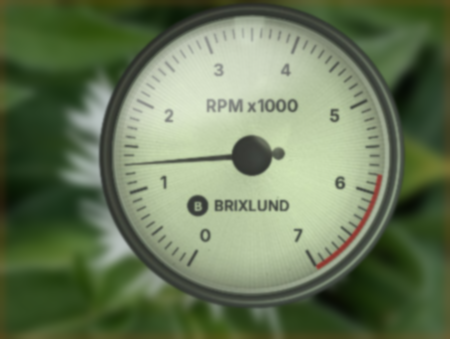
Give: 1300 rpm
